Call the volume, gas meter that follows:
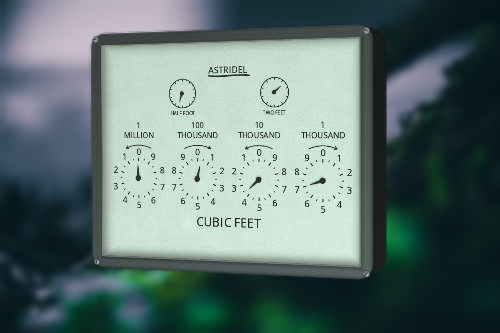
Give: 3700 ft³
